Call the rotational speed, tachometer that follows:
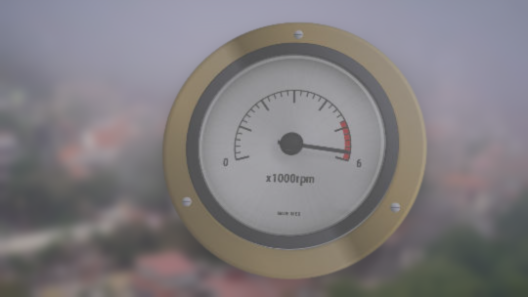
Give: 5800 rpm
